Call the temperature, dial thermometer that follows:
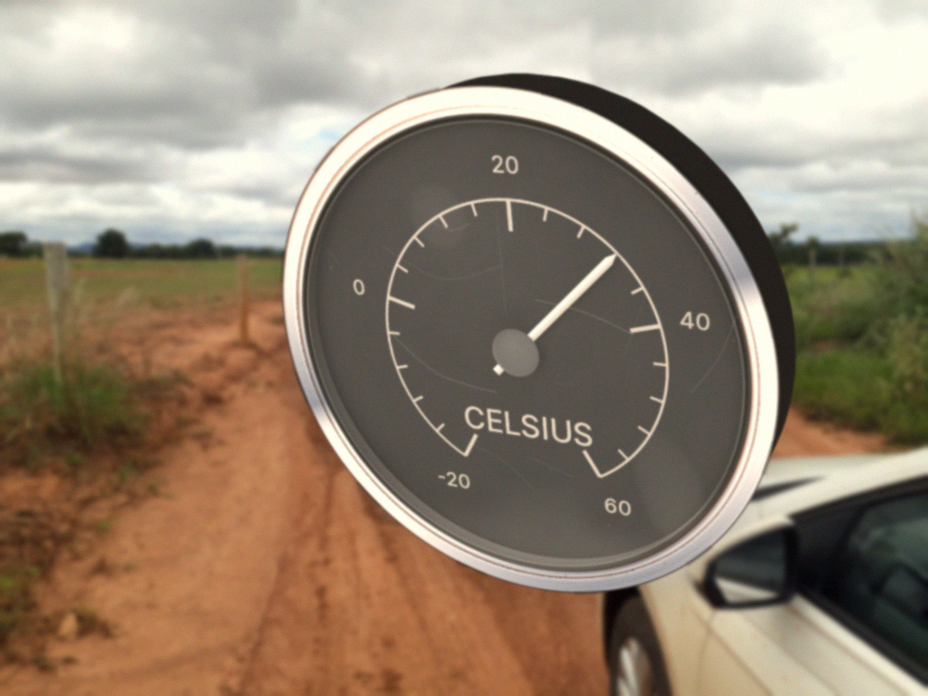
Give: 32 °C
